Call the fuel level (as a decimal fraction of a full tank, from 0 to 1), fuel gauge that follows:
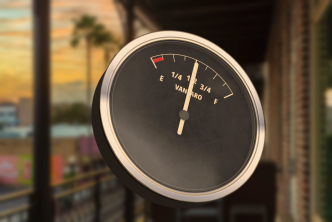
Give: 0.5
